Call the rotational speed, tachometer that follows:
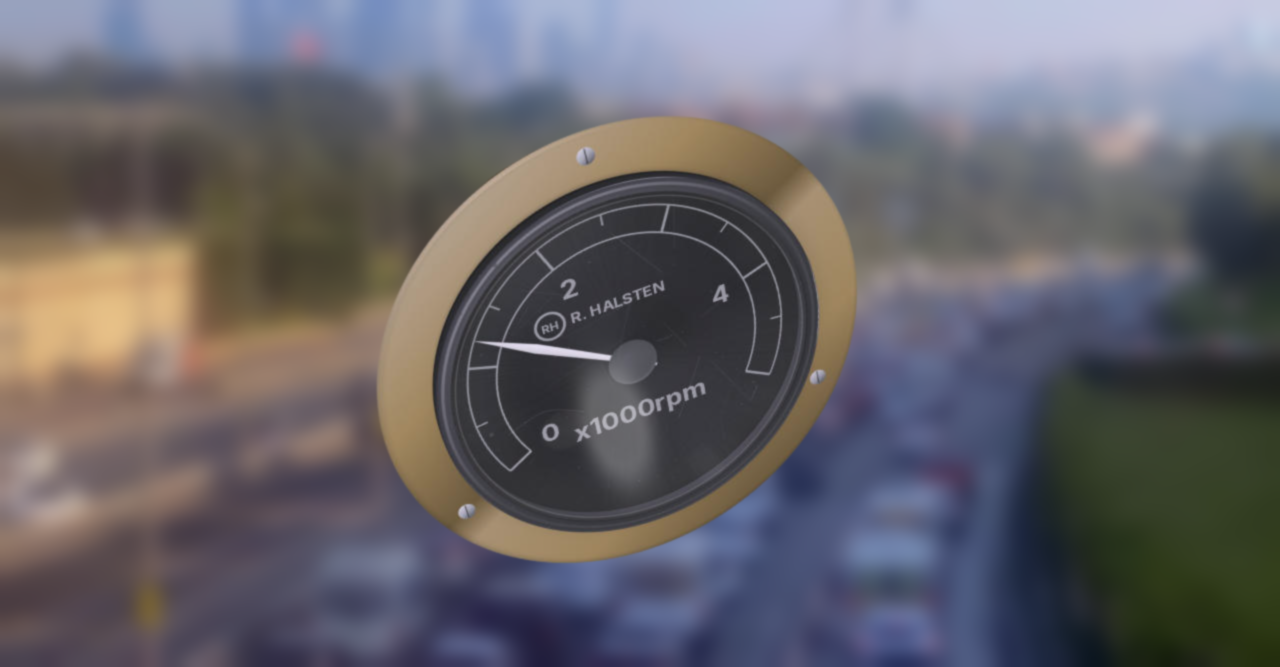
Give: 1250 rpm
